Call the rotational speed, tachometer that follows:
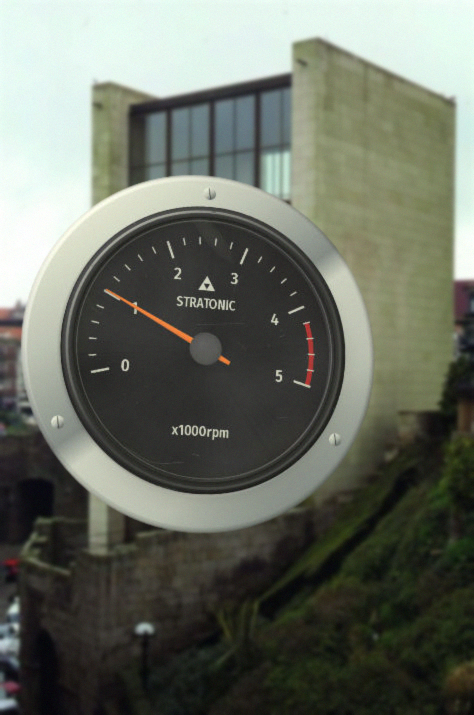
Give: 1000 rpm
